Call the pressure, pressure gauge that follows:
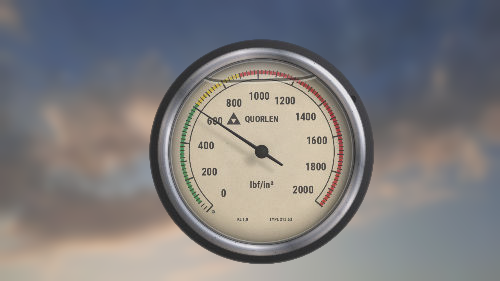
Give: 600 psi
